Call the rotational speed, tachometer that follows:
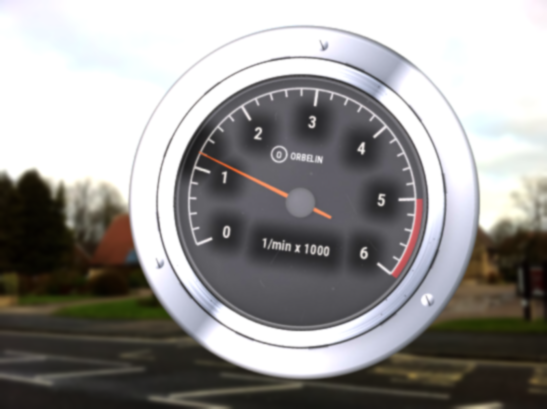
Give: 1200 rpm
